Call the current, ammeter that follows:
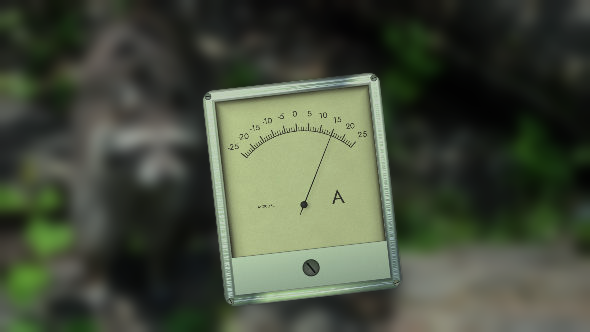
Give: 15 A
